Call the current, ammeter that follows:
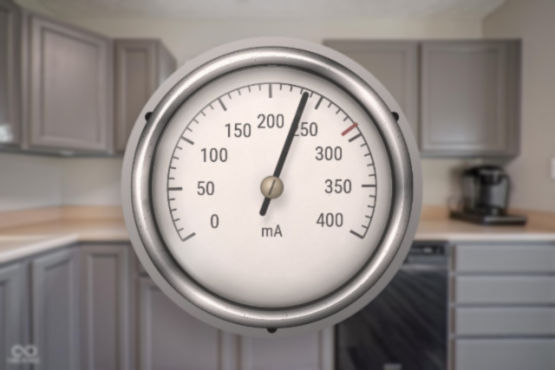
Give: 235 mA
